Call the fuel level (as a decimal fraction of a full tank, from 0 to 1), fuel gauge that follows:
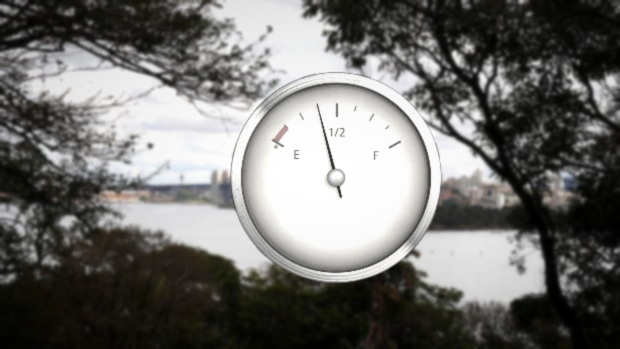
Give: 0.375
